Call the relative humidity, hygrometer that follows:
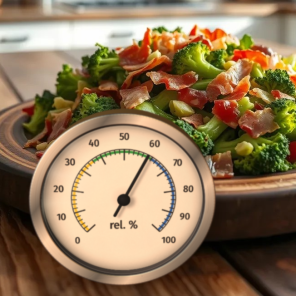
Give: 60 %
